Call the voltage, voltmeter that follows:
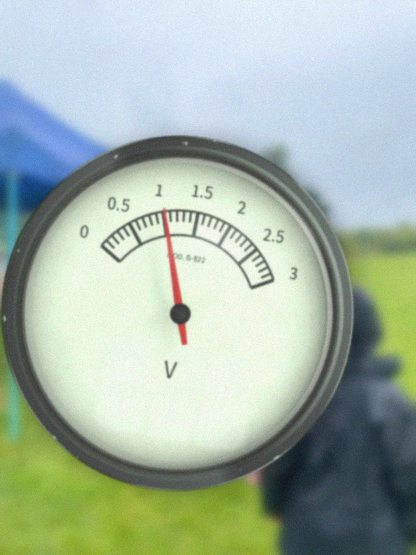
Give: 1 V
